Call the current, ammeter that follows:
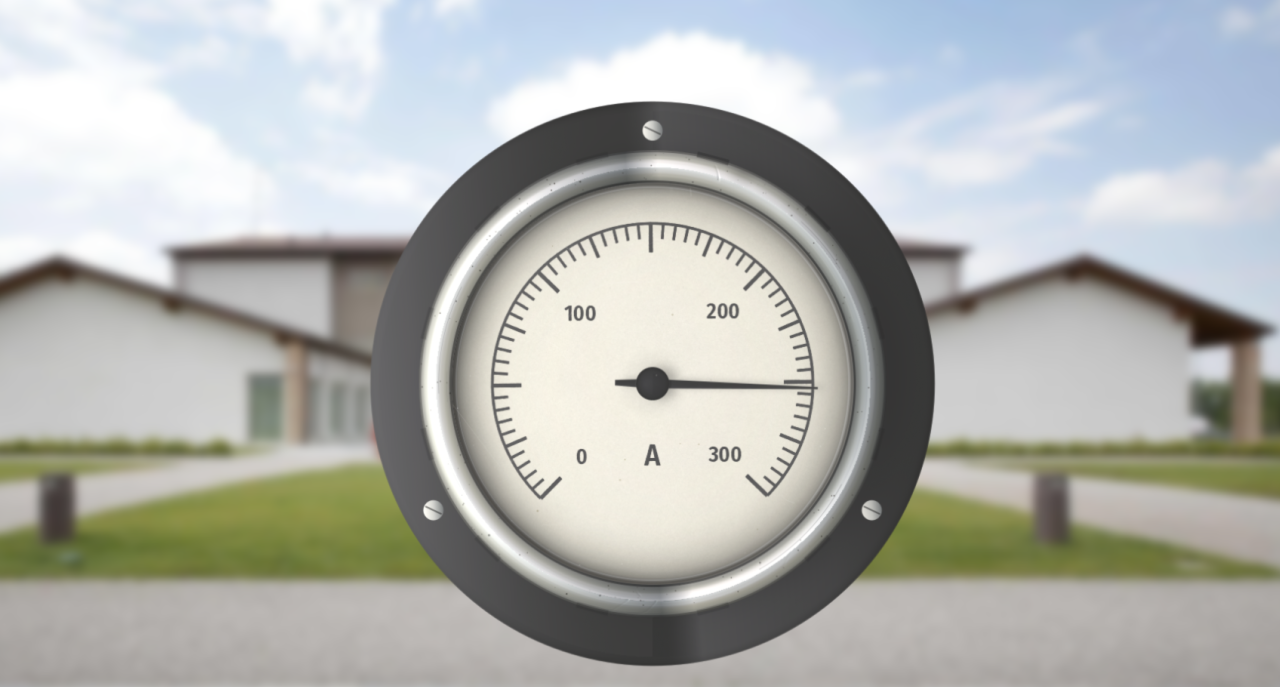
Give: 252.5 A
